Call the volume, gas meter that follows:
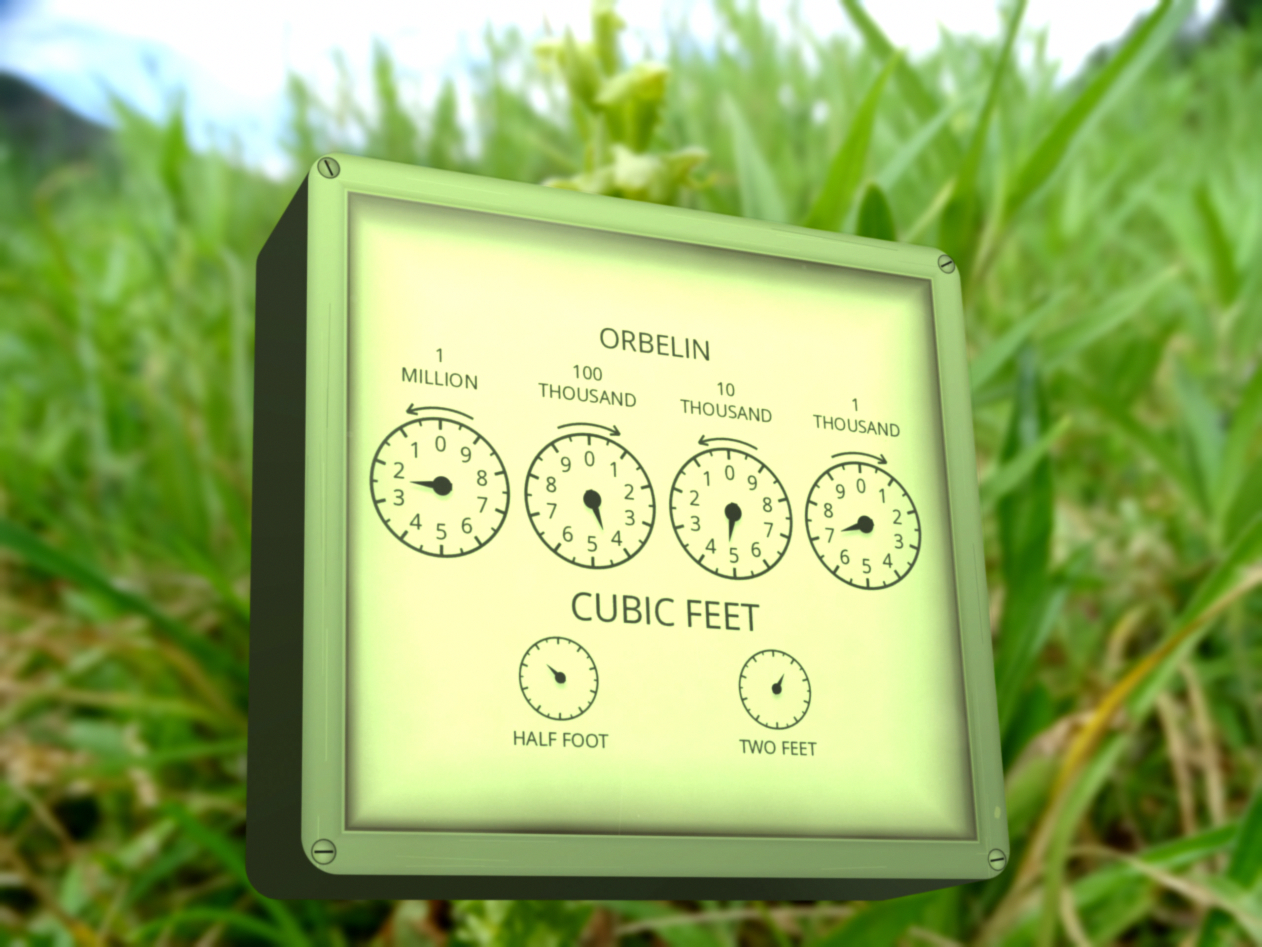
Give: 244700 ft³
